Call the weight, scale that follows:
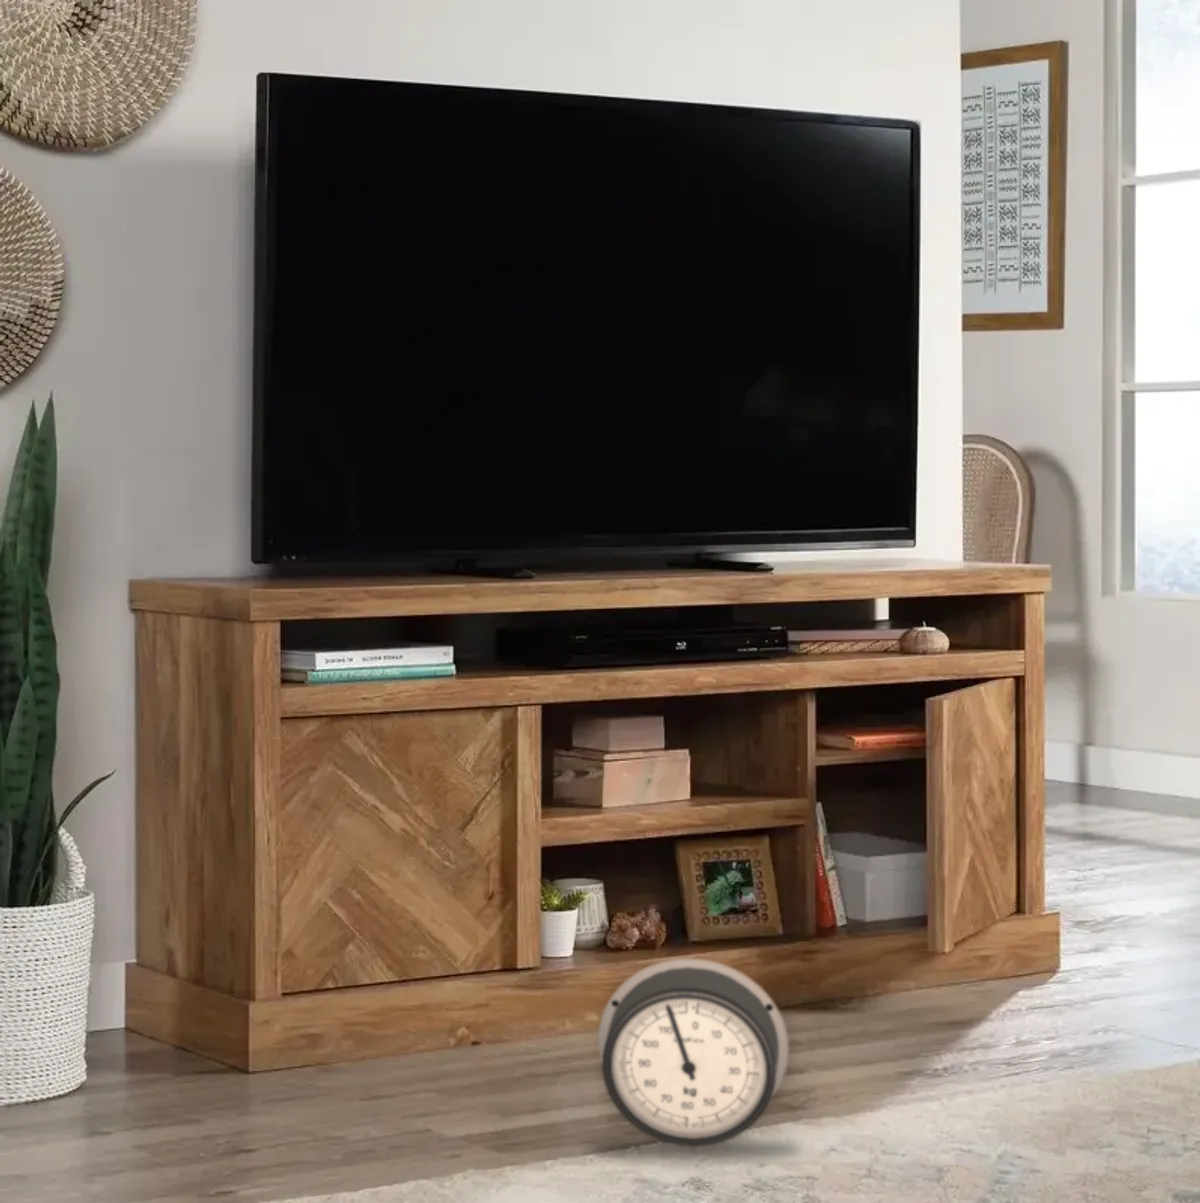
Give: 115 kg
